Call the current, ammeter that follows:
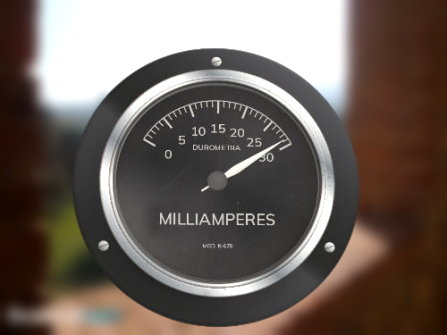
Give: 29 mA
